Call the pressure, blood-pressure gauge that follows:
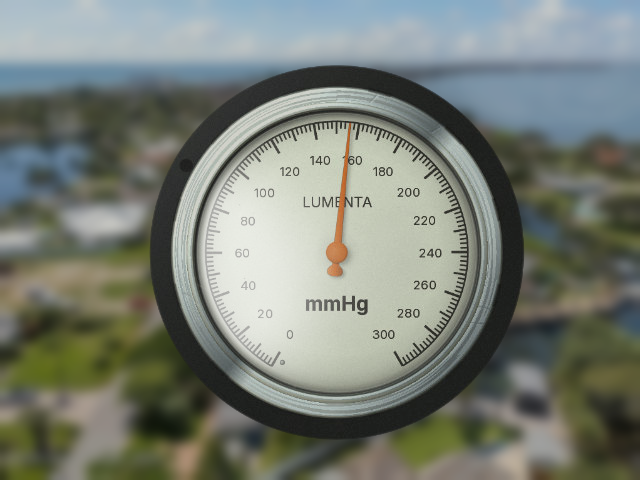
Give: 156 mmHg
